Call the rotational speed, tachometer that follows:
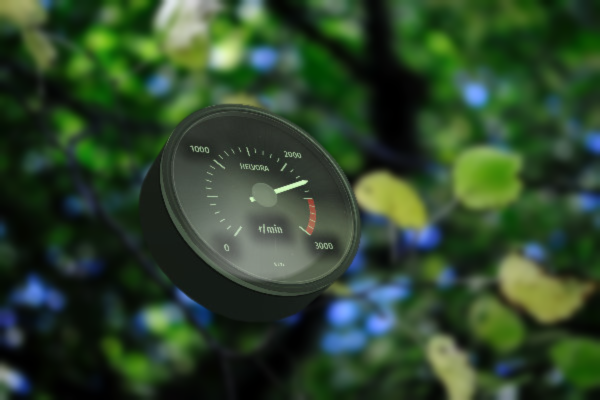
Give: 2300 rpm
